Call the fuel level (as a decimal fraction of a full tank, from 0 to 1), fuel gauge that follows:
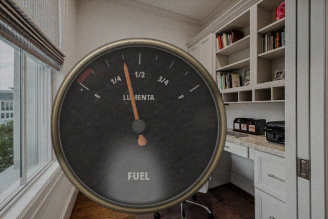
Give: 0.375
